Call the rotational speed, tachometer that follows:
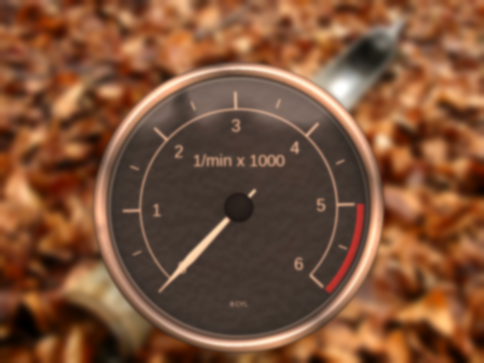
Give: 0 rpm
